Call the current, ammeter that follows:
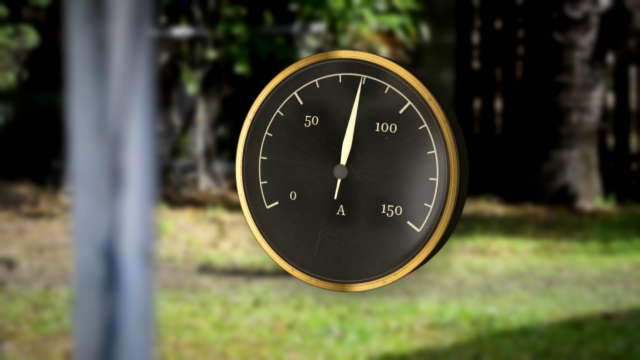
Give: 80 A
